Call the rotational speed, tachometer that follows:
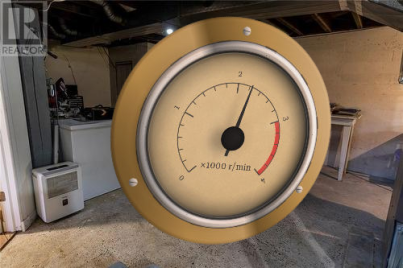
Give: 2200 rpm
